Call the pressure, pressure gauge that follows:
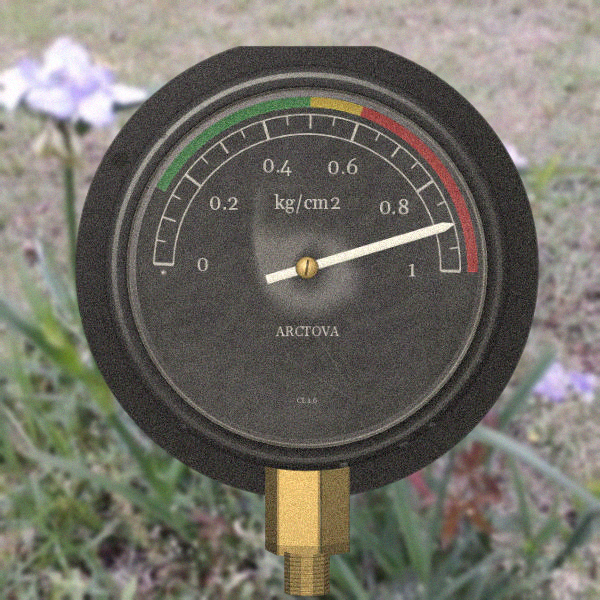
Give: 0.9 kg/cm²
